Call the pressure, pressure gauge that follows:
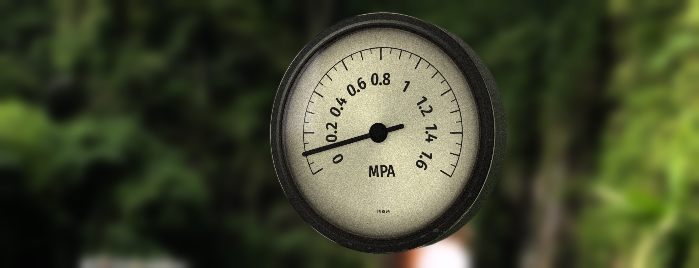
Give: 0.1 MPa
